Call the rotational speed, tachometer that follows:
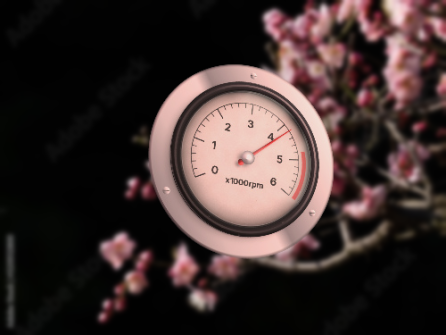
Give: 4200 rpm
